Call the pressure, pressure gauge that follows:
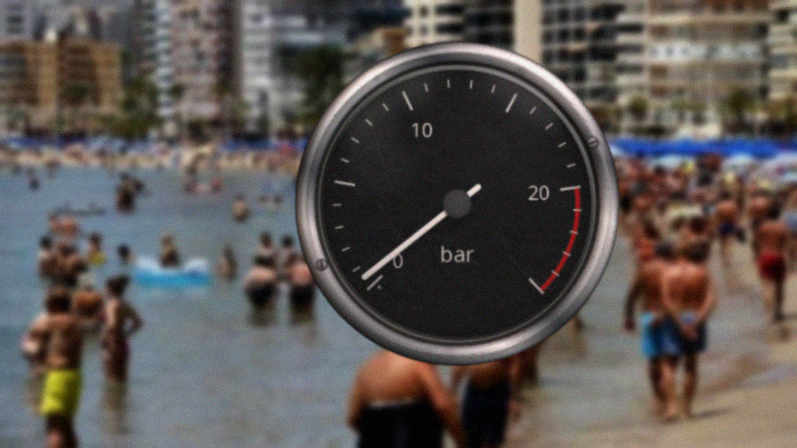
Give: 0.5 bar
